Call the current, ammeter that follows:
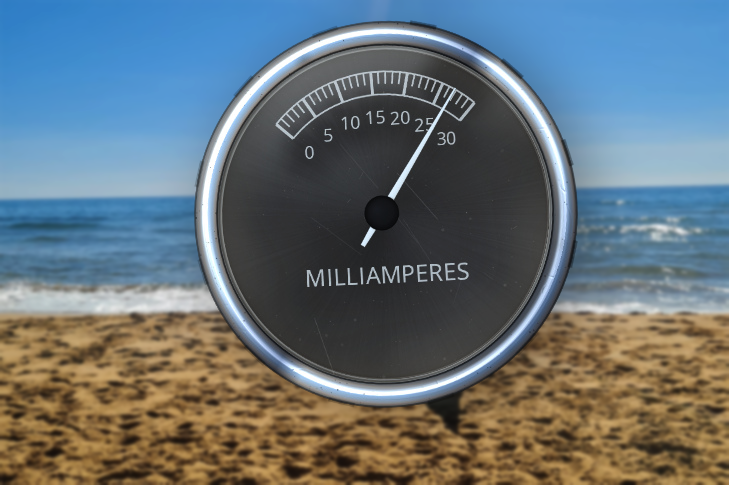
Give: 27 mA
